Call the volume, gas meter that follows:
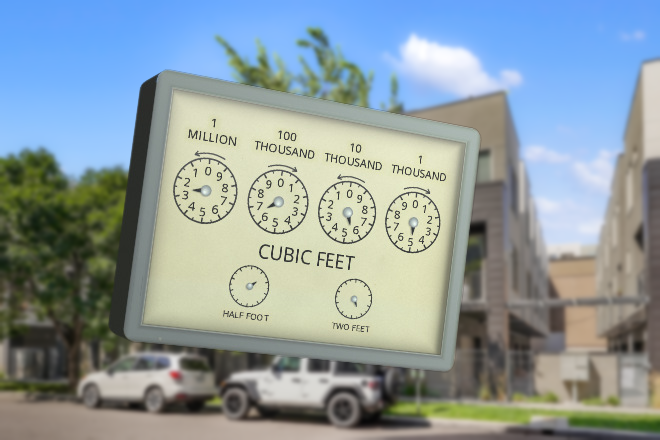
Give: 265500 ft³
